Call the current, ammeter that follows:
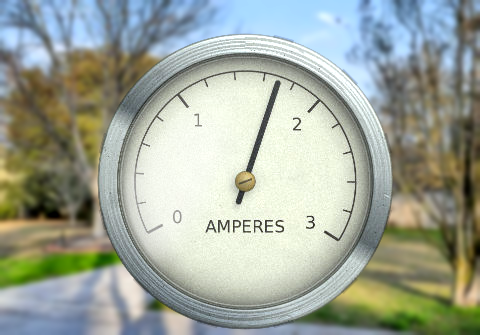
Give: 1.7 A
